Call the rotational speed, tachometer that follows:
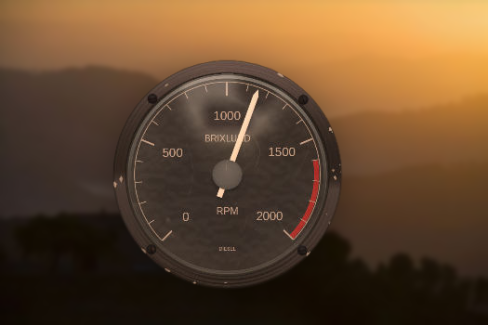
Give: 1150 rpm
